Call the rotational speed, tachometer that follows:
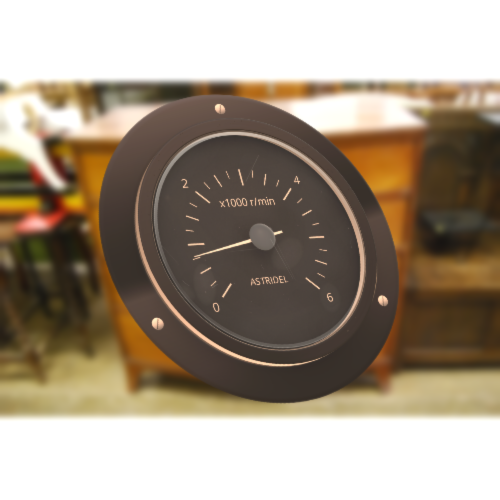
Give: 750 rpm
